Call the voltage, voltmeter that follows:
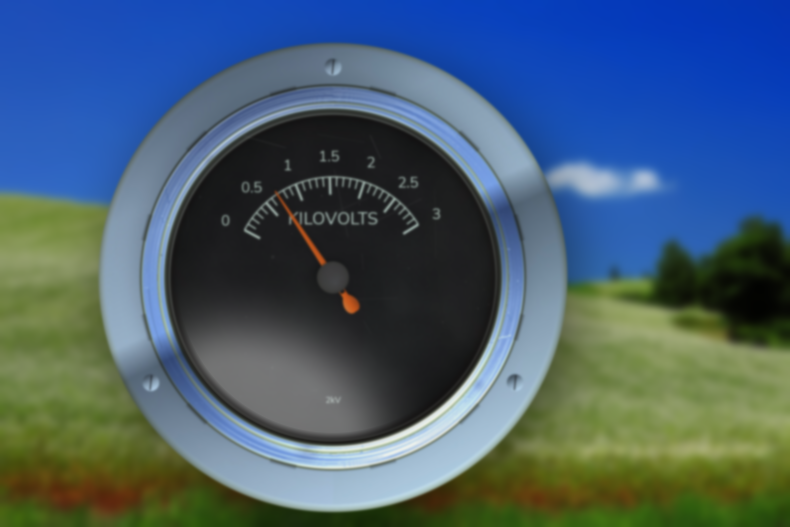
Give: 0.7 kV
